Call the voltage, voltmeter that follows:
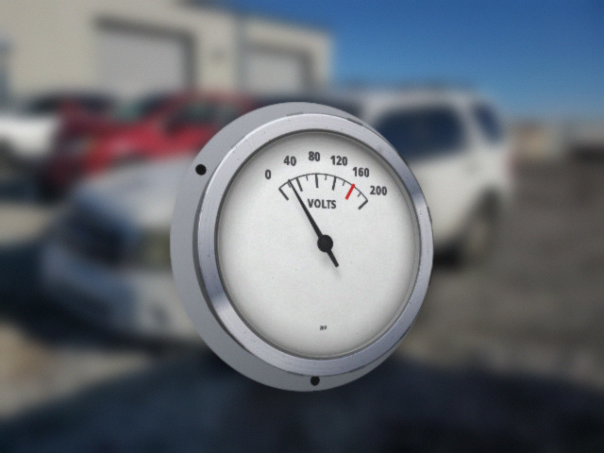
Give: 20 V
